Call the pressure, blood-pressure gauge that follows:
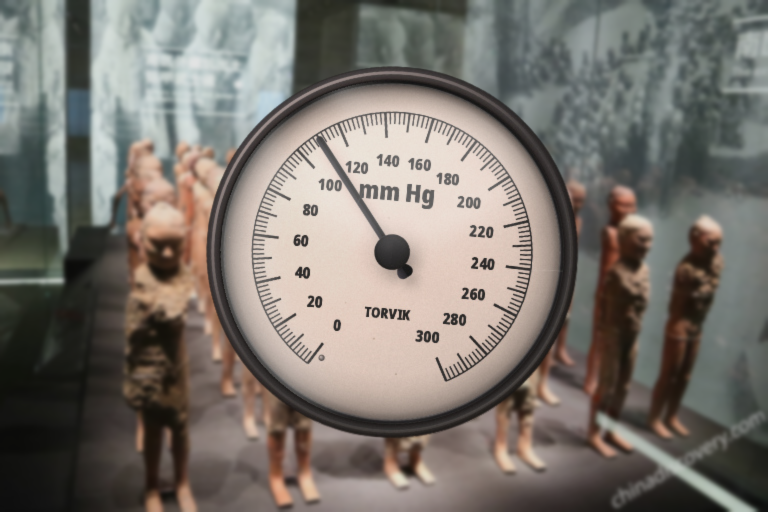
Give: 110 mmHg
